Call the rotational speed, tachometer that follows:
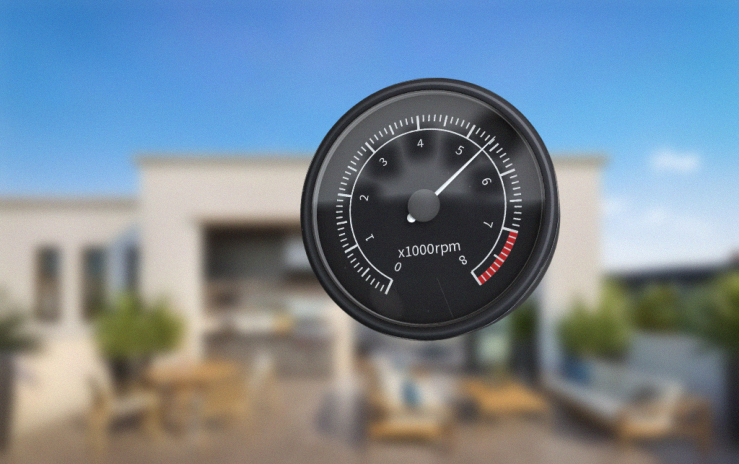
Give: 5400 rpm
